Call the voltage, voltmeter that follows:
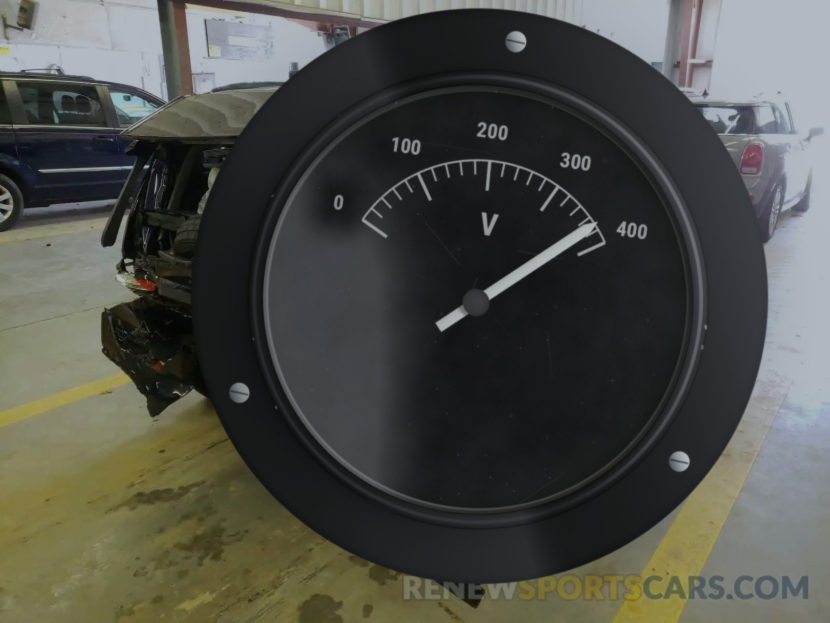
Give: 370 V
